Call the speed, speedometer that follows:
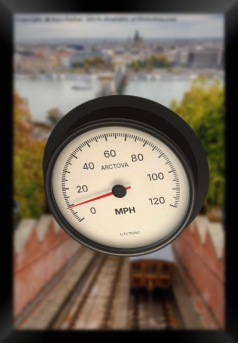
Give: 10 mph
